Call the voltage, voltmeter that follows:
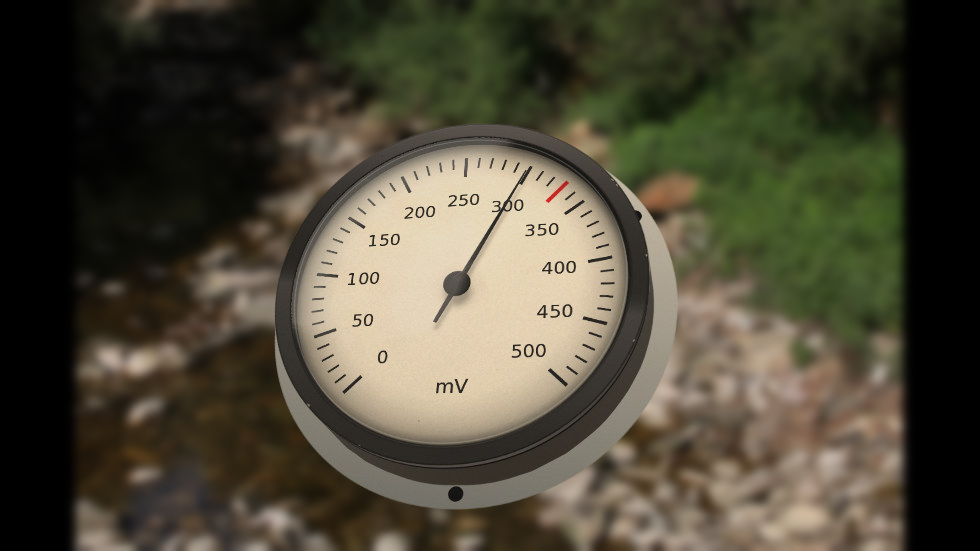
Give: 300 mV
